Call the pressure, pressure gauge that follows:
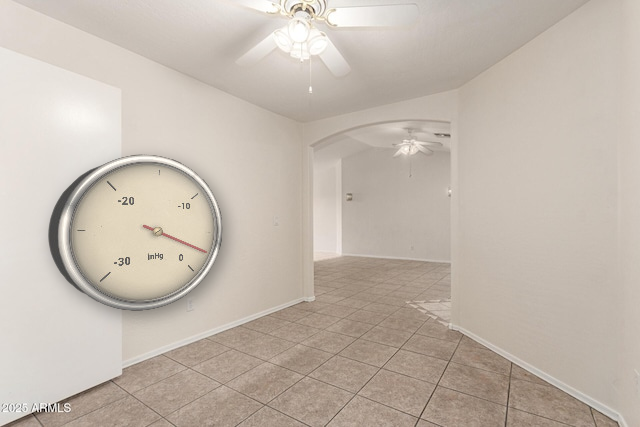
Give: -2.5 inHg
